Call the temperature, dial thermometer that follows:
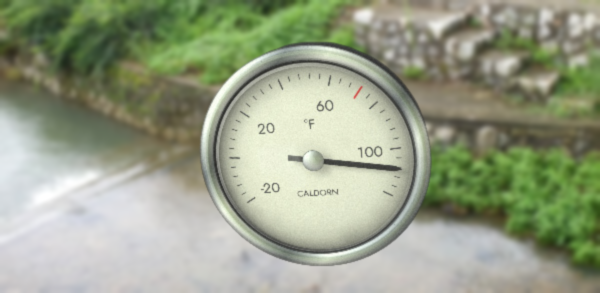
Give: 108 °F
